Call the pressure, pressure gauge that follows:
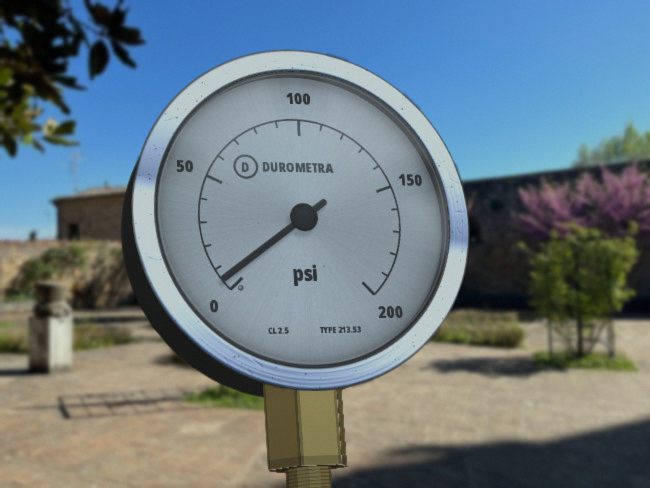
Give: 5 psi
